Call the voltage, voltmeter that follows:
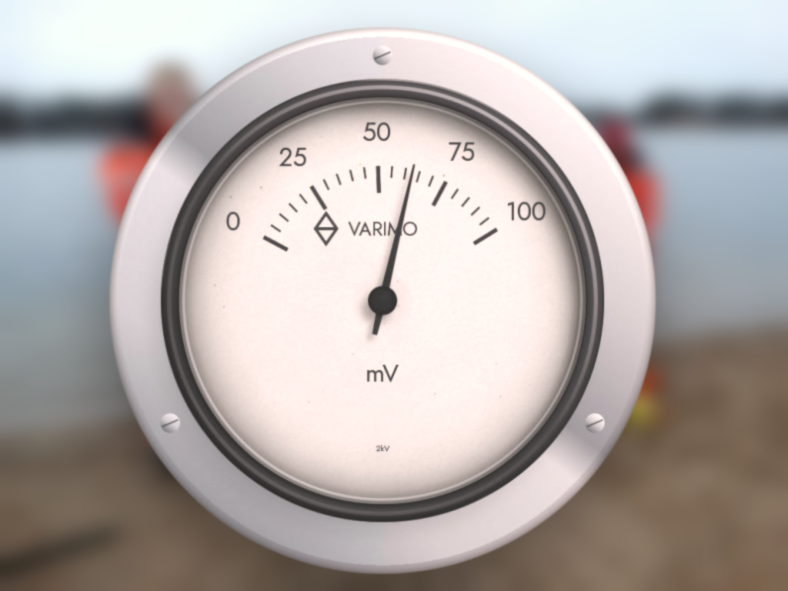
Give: 62.5 mV
